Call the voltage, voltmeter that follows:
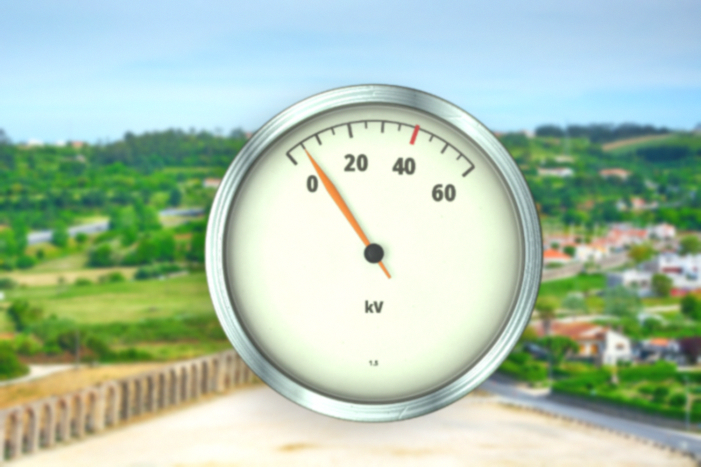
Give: 5 kV
